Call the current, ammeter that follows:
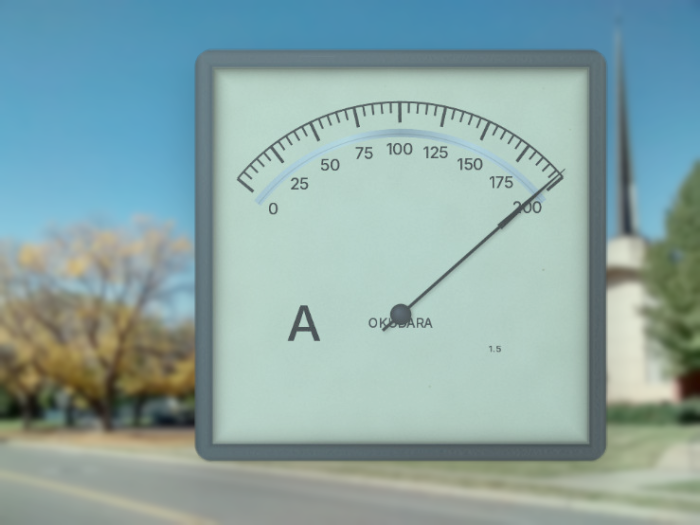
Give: 197.5 A
